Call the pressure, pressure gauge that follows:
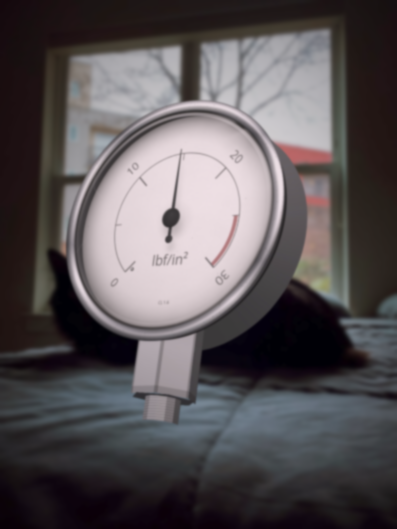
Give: 15 psi
